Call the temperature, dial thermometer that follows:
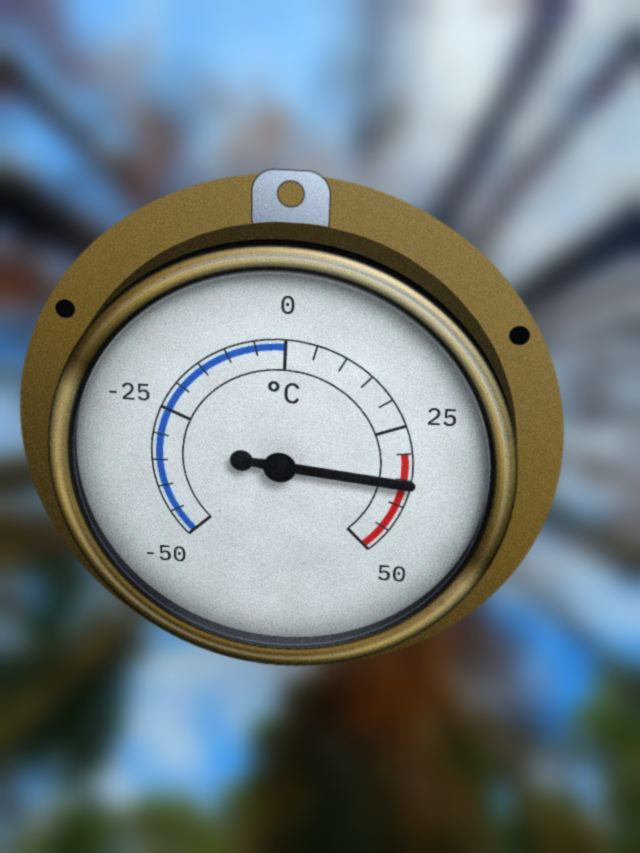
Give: 35 °C
